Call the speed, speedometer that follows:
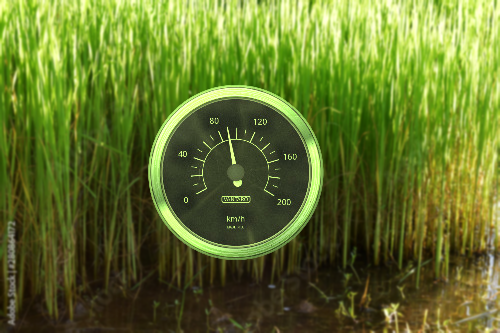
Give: 90 km/h
